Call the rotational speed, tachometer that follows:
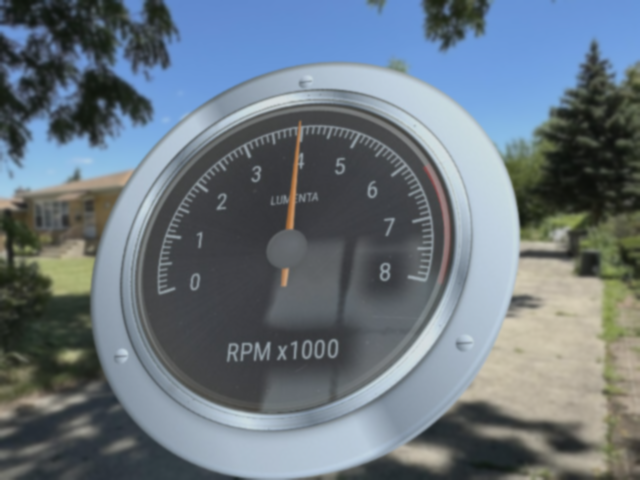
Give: 4000 rpm
